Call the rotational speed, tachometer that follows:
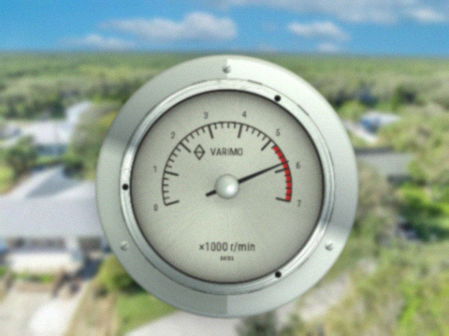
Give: 5800 rpm
